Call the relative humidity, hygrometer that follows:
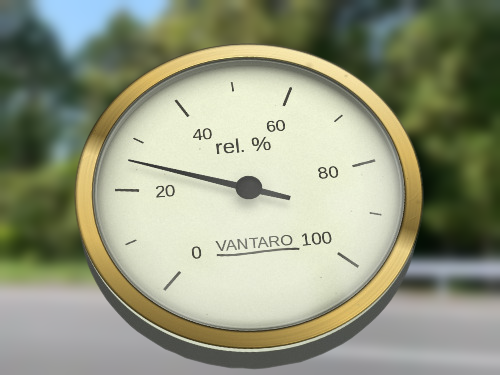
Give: 25 %
